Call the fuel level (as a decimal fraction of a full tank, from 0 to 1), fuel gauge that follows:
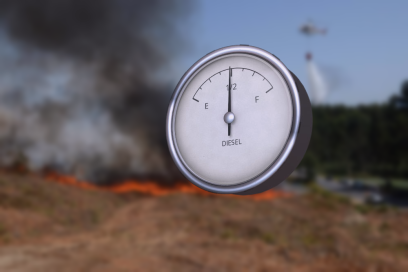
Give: 0.5
